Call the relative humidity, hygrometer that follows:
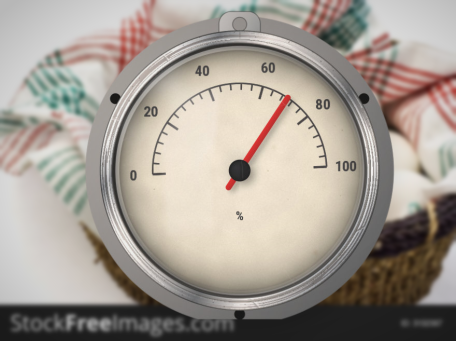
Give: 70 %
